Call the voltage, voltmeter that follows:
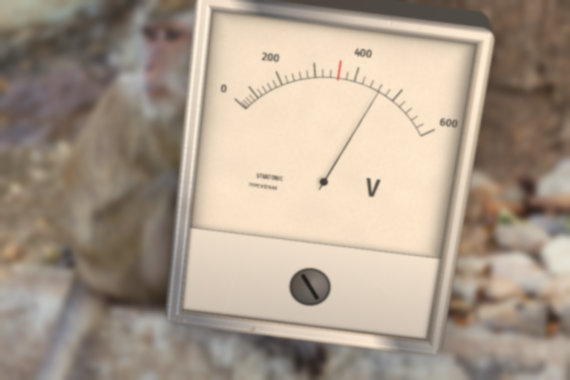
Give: 460 V
